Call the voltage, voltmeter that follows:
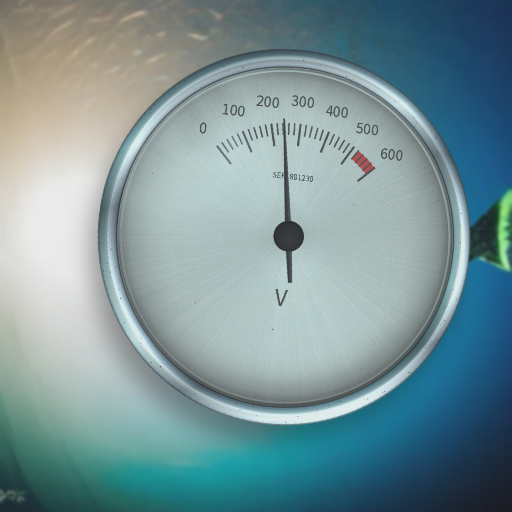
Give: 240 V
